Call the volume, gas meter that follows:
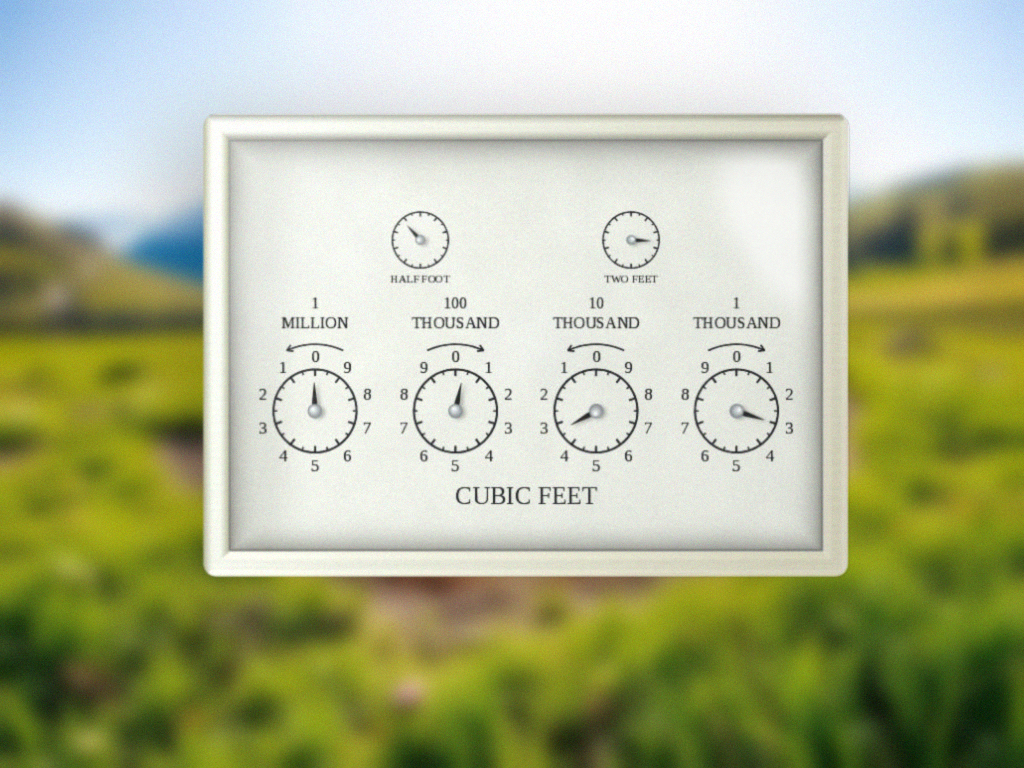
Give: 3300 ft³
